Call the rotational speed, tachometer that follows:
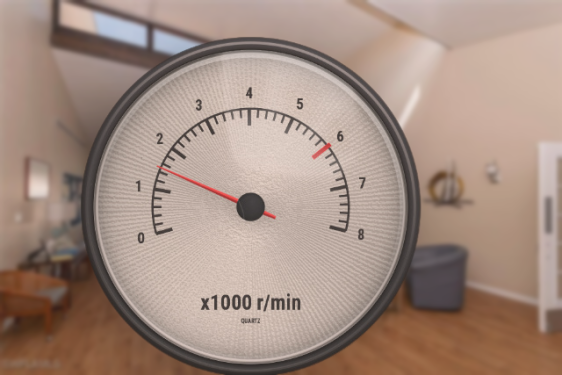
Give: 1500 rpm
